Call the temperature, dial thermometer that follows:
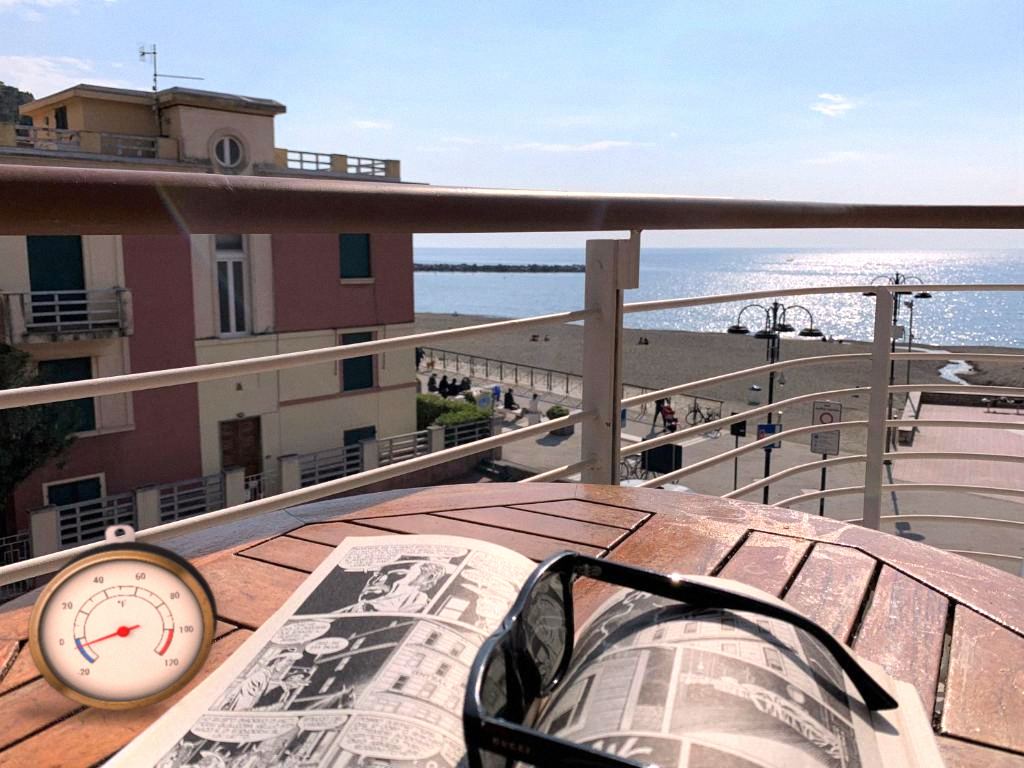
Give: -5 °F
